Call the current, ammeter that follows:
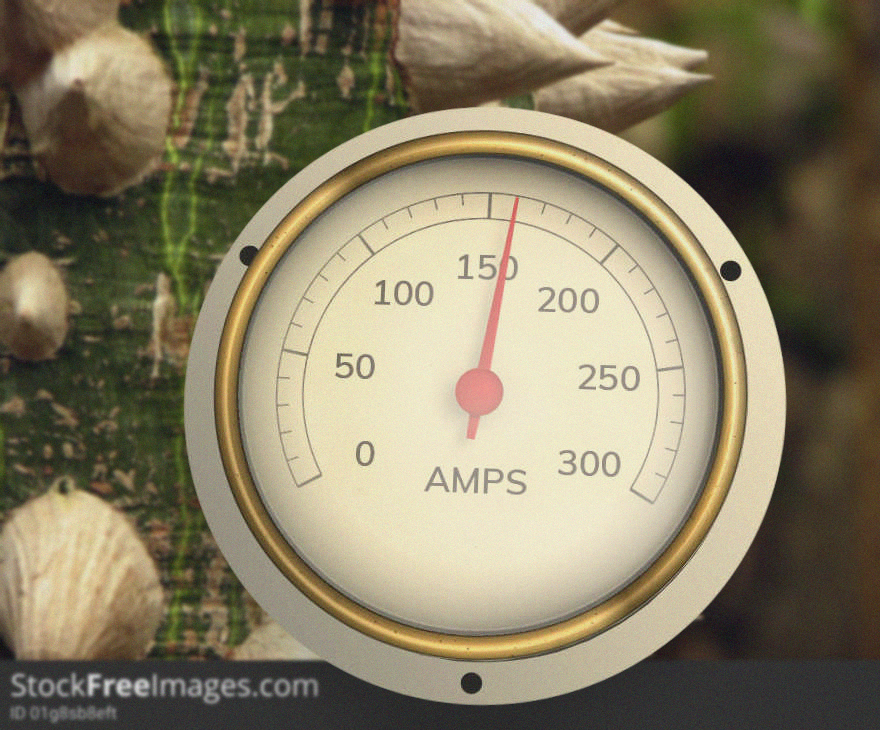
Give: 160 A
